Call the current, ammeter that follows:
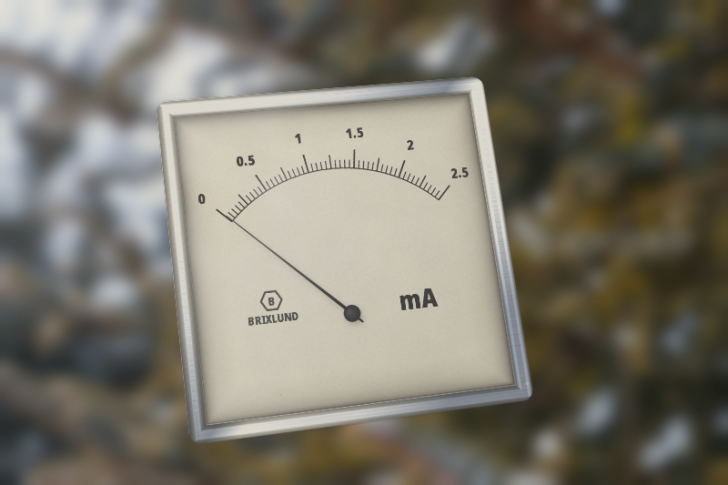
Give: 0 mA
